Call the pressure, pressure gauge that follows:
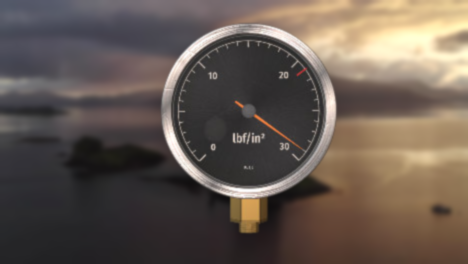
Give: 29 psi
